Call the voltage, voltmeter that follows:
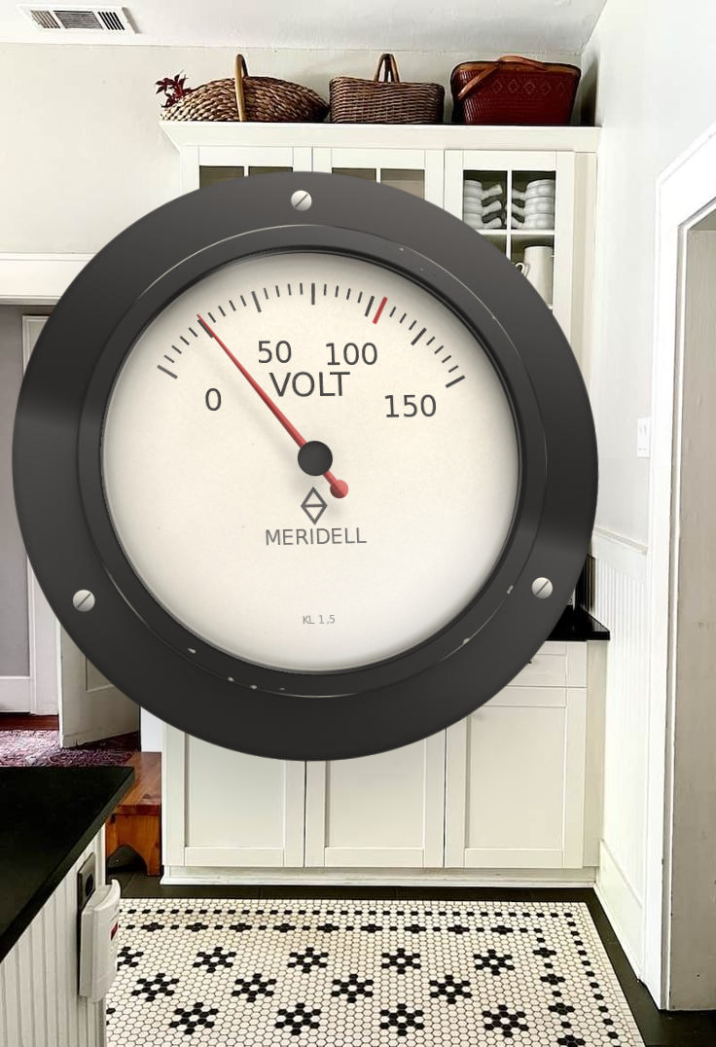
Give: 25 V
